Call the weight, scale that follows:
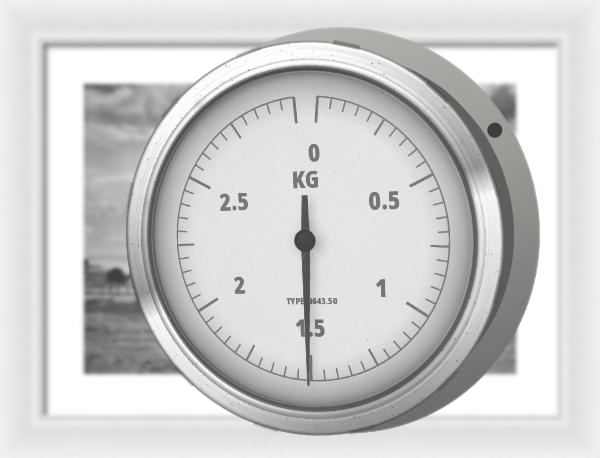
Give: 1.5 kg
